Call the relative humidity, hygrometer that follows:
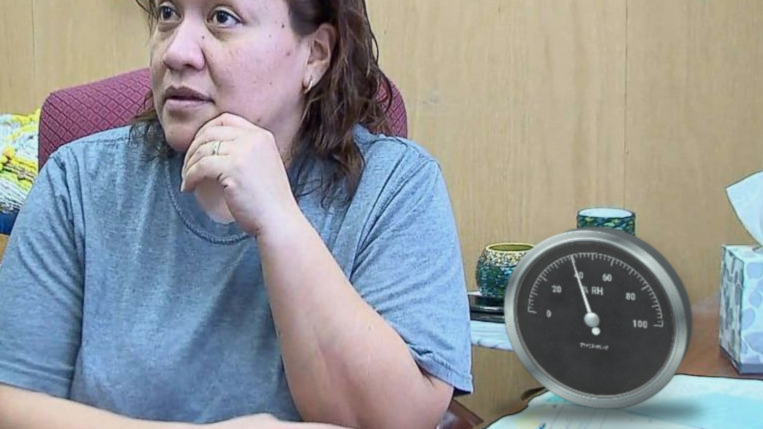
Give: 40 %
